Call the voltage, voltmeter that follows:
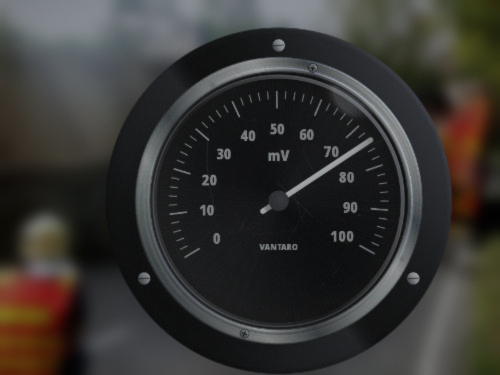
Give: 74 mV
